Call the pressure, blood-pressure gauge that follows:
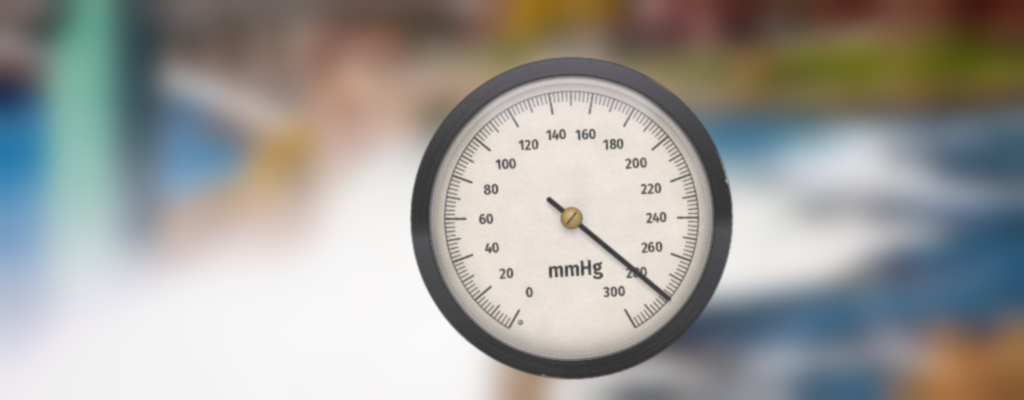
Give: 280 mmHg
